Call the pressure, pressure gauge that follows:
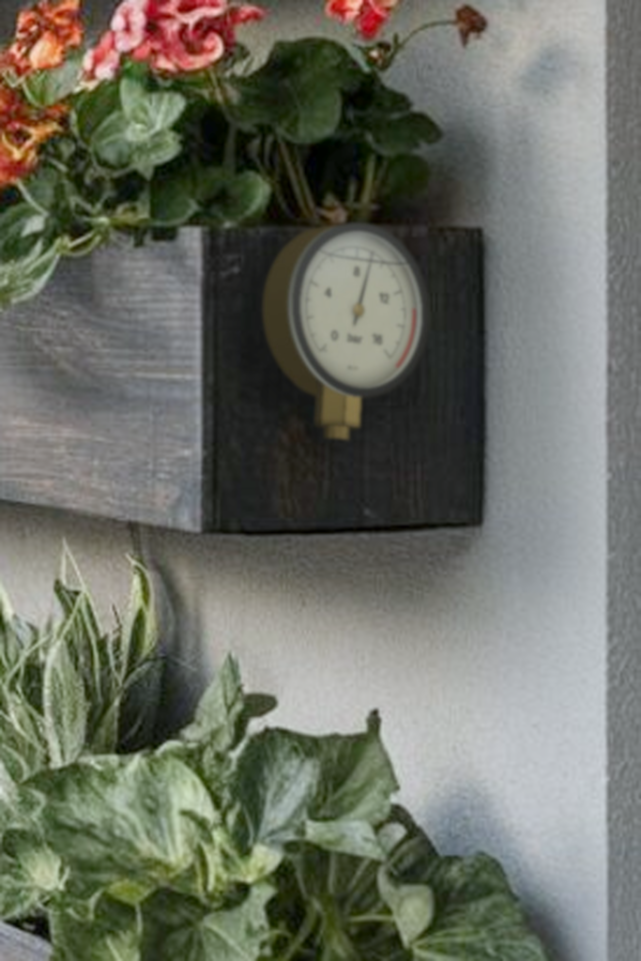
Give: 9 bar
